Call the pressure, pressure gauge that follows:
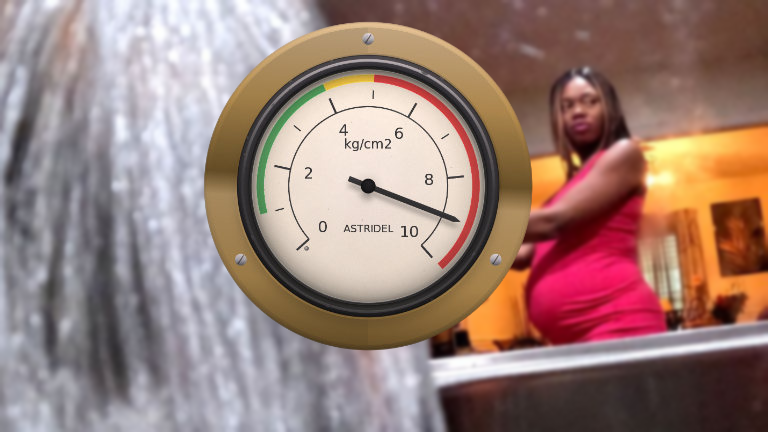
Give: 9 kg/cm²
